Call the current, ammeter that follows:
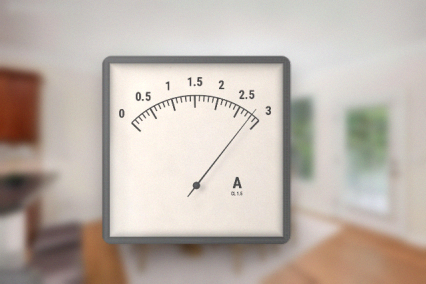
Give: 2.8 A
